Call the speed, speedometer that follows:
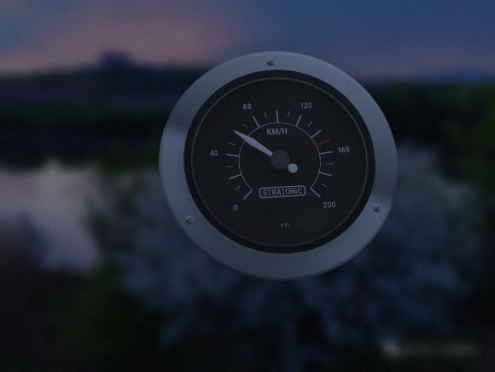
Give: 60 km/h
